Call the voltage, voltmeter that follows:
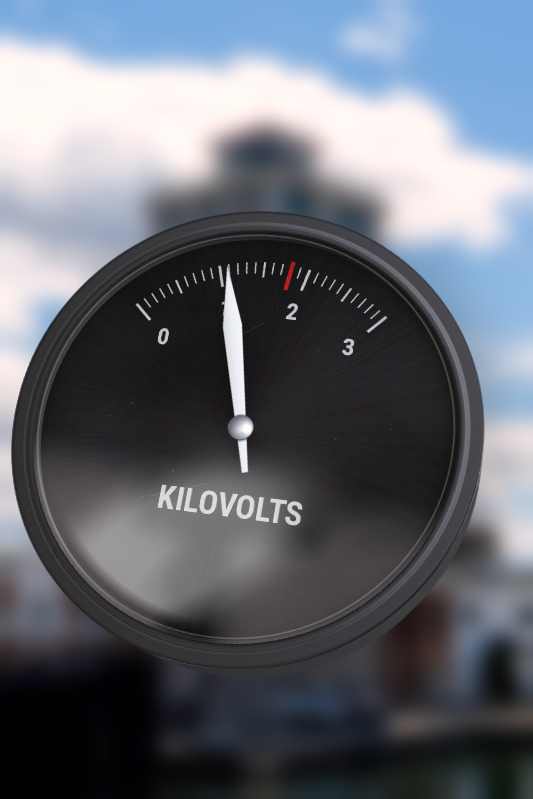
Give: 1.1 kV
